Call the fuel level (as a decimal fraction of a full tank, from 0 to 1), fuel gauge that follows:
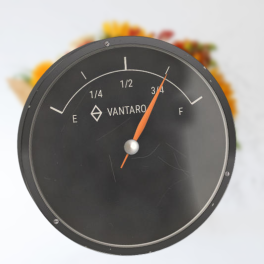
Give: 0.75
